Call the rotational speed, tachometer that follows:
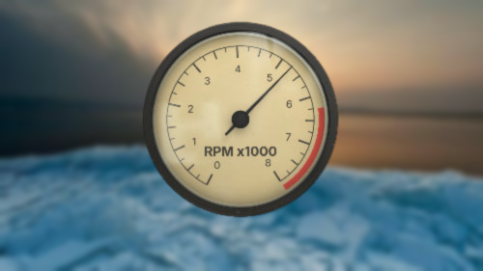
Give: 5250 rpm
